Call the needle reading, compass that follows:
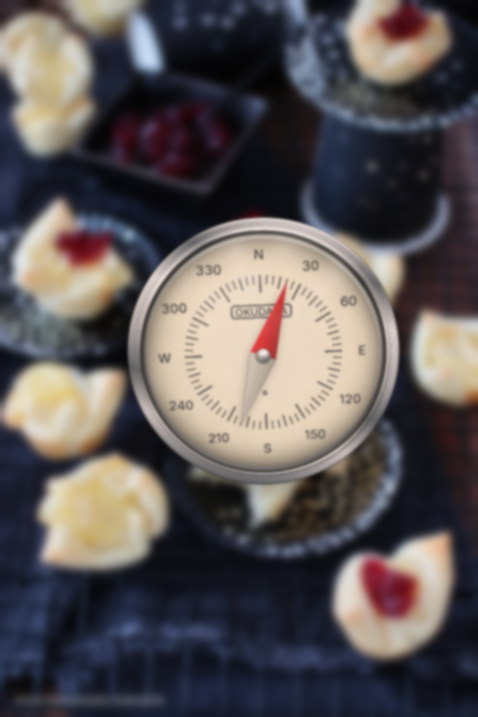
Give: 20 °
